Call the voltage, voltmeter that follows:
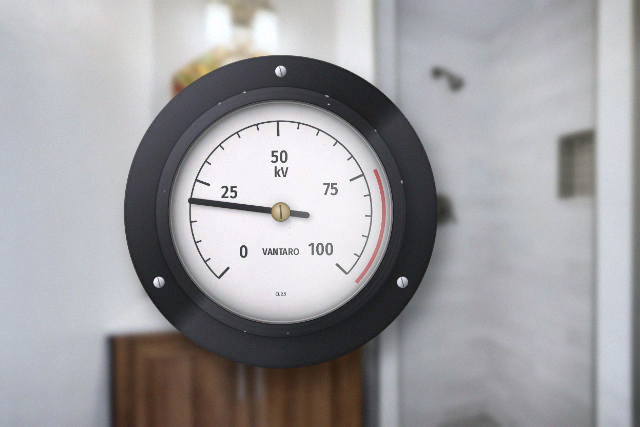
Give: 20 kV
